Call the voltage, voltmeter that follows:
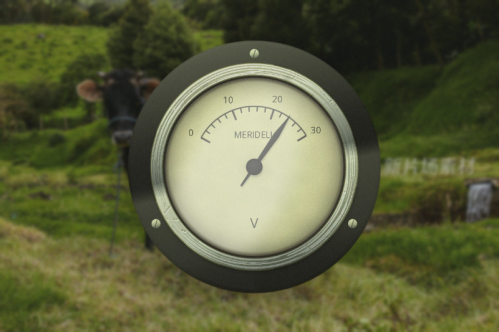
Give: 24 V
